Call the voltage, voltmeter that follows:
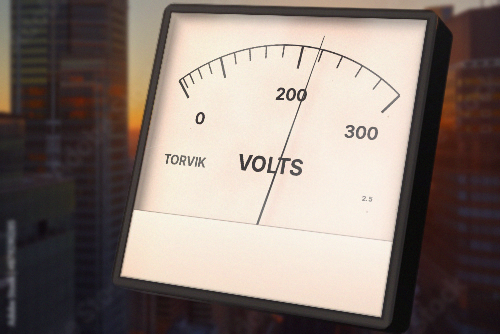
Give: 220 V
